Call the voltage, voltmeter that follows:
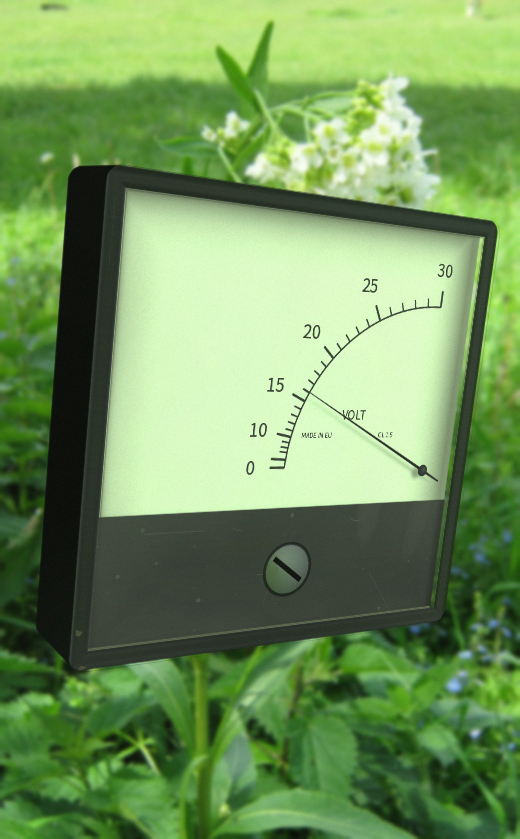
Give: 16 V
